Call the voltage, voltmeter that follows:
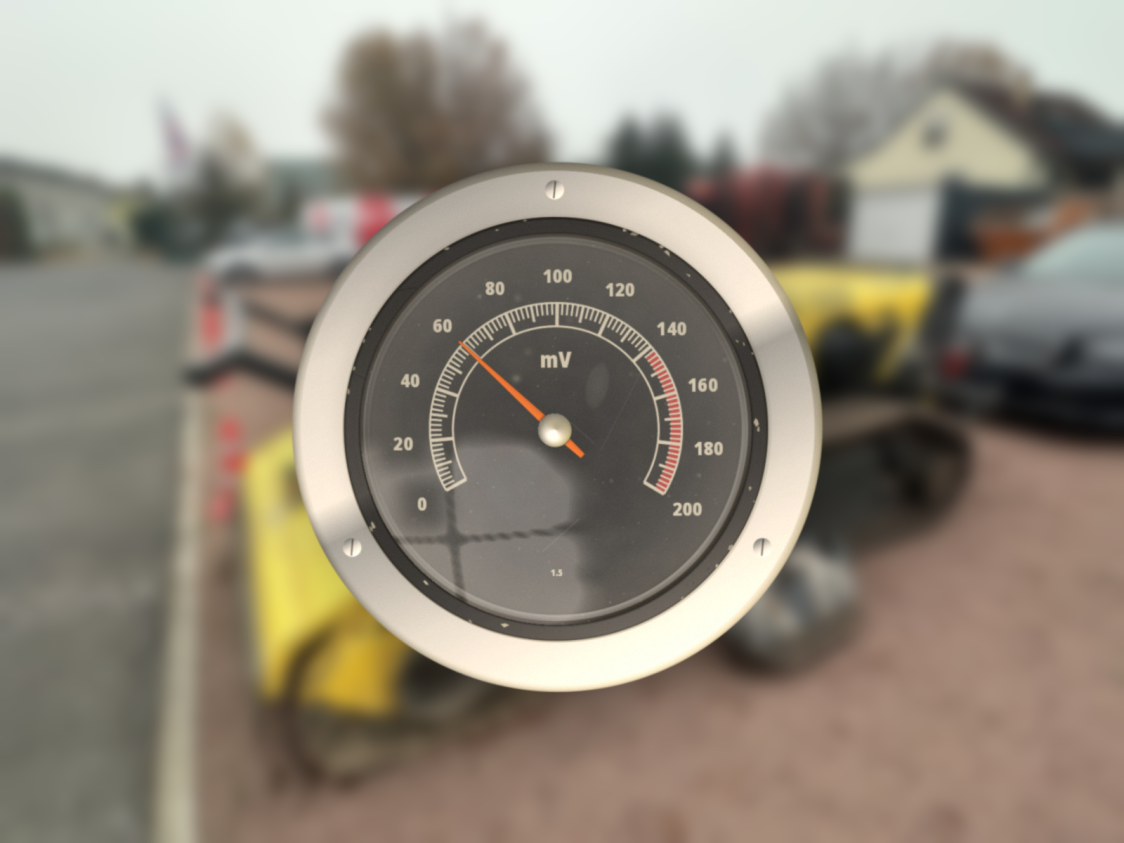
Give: 60 mV
